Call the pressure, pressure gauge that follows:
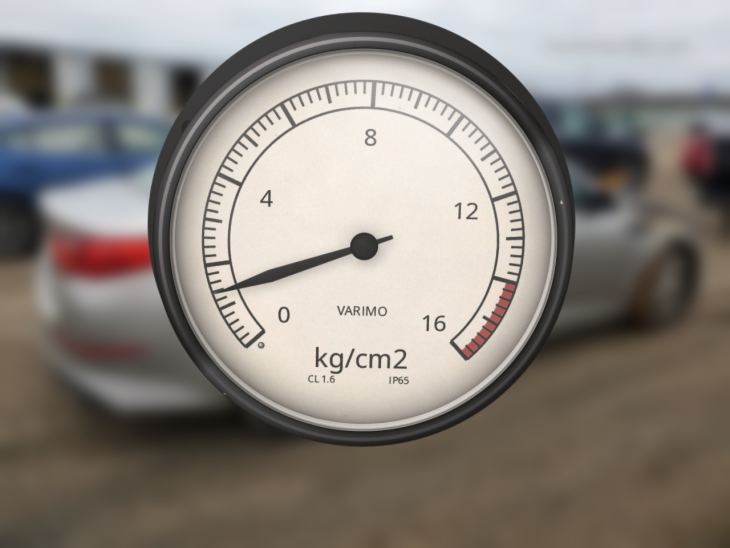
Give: 1.4 kg/cm²
